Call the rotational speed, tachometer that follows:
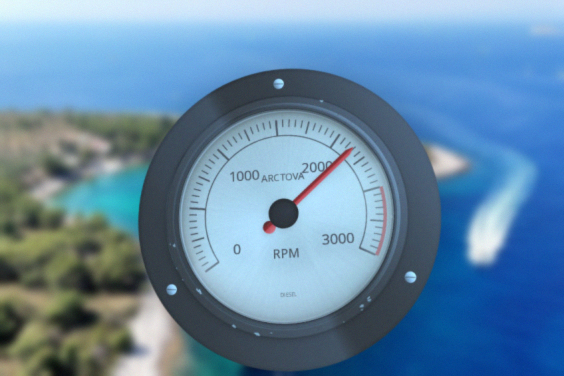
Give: 2150 rpm
